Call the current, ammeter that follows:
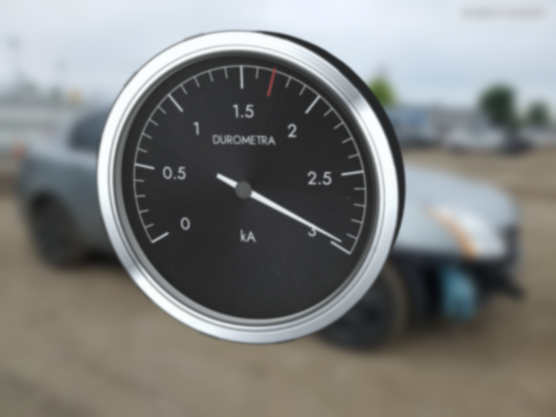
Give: 2.95 kA
